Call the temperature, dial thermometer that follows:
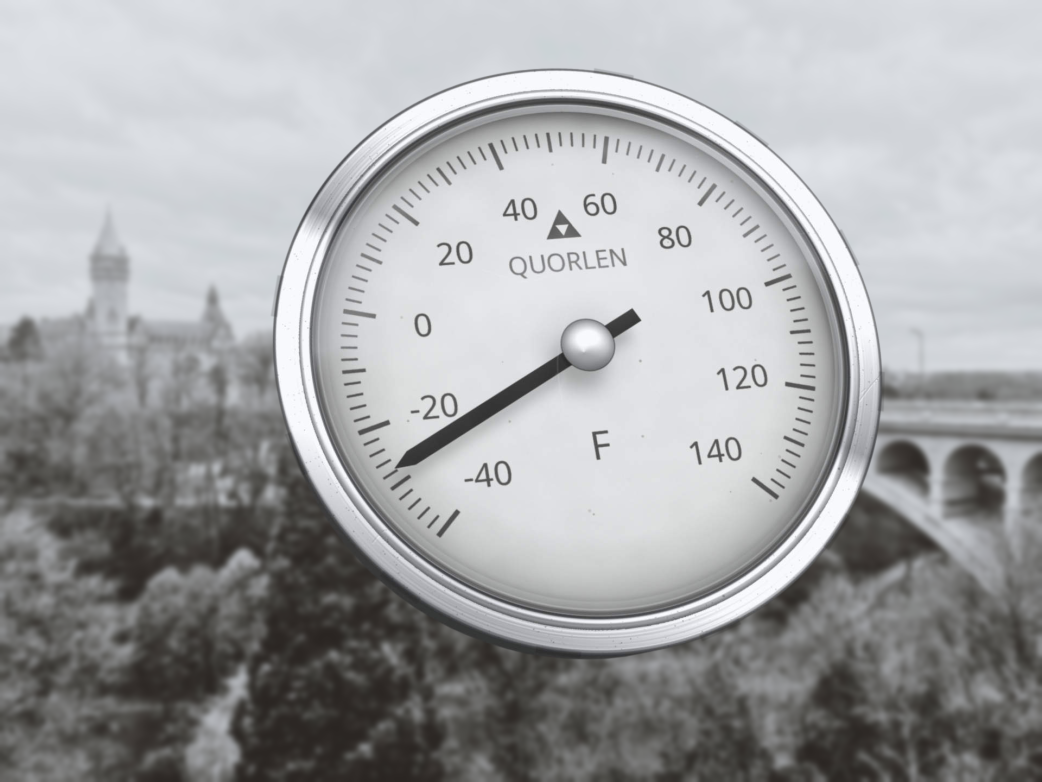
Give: -28 °F
